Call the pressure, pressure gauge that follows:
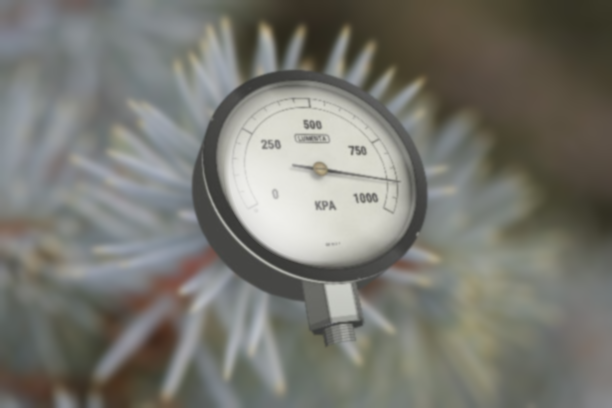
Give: 900 kPa
